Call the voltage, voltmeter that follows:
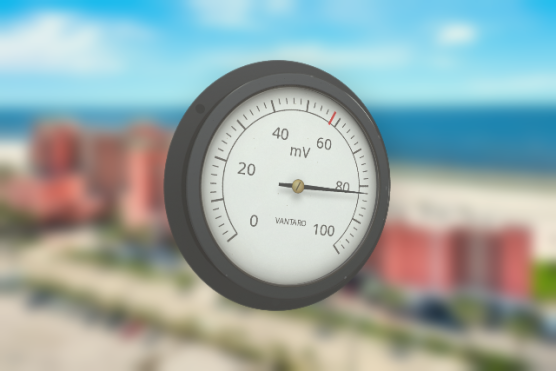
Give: 82 mV
